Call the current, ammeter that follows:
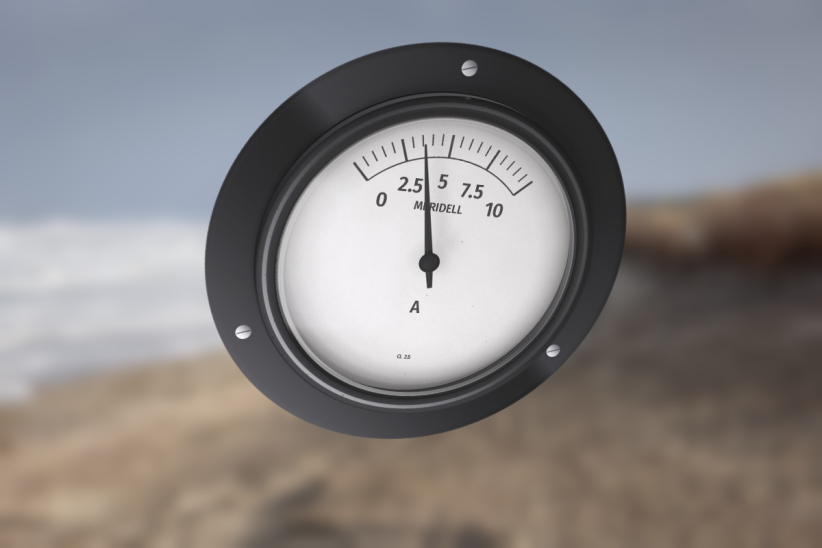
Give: 3.5 A
